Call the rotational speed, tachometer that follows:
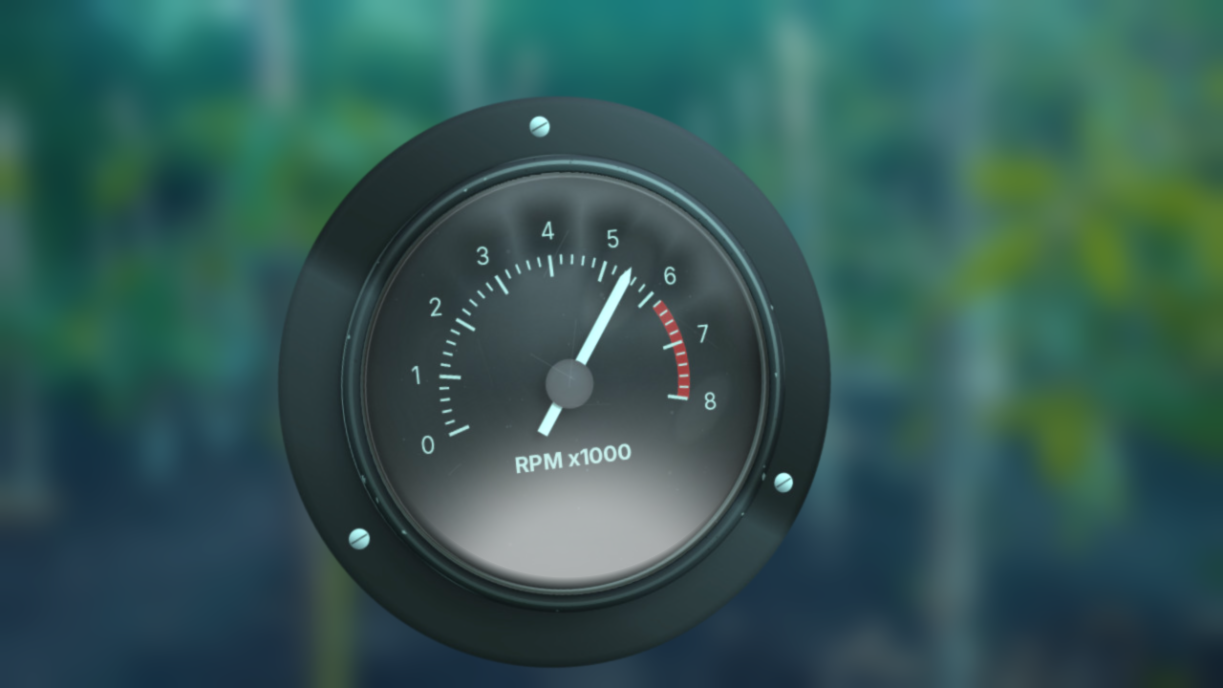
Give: 5400 rpm
